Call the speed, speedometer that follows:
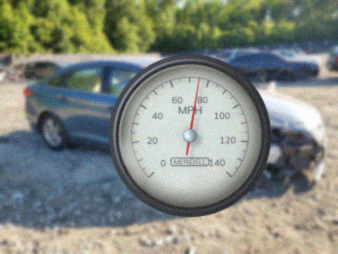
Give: 75 mph
